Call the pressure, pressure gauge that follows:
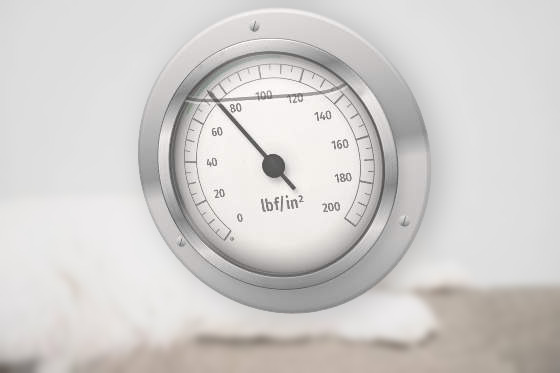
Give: 75 psi
